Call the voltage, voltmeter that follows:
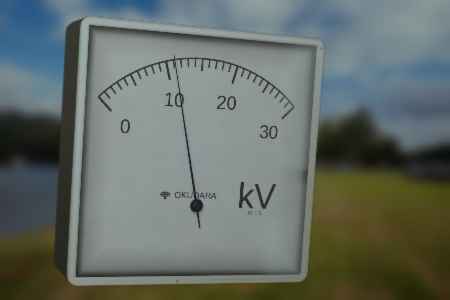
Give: 11 kV
